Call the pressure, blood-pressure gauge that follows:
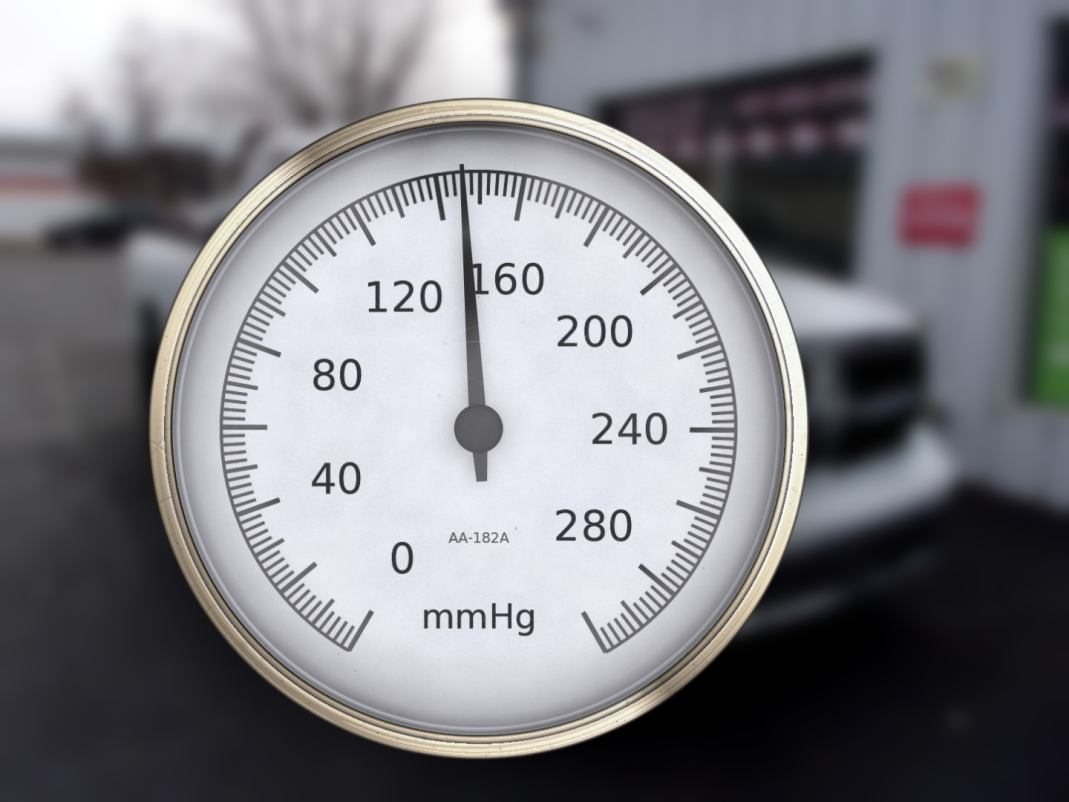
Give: 146 mmHg
